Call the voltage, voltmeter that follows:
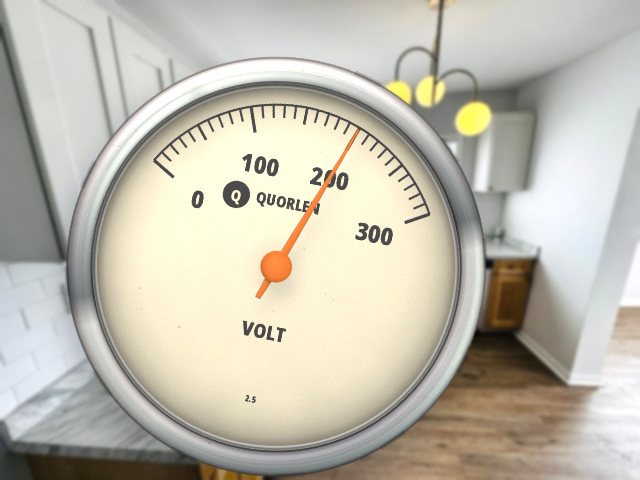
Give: 200 V
